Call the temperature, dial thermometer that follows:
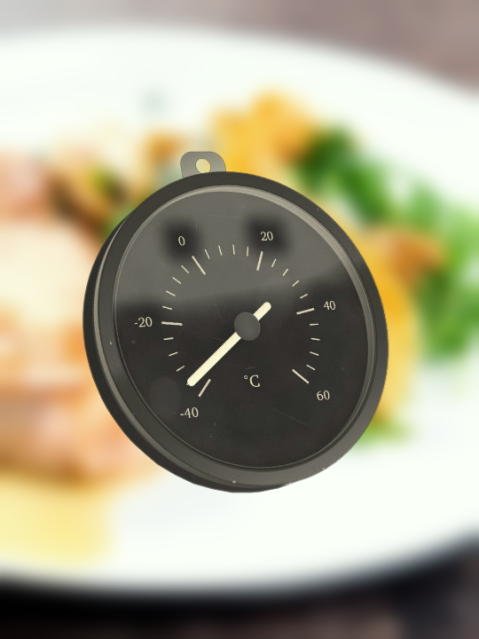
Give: -36 °C
